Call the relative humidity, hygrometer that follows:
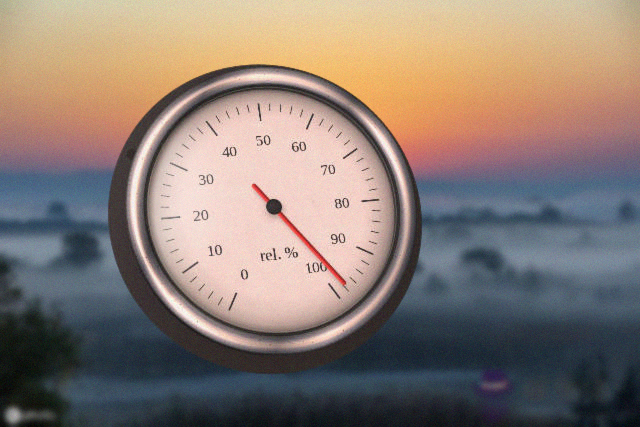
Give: 98 %
